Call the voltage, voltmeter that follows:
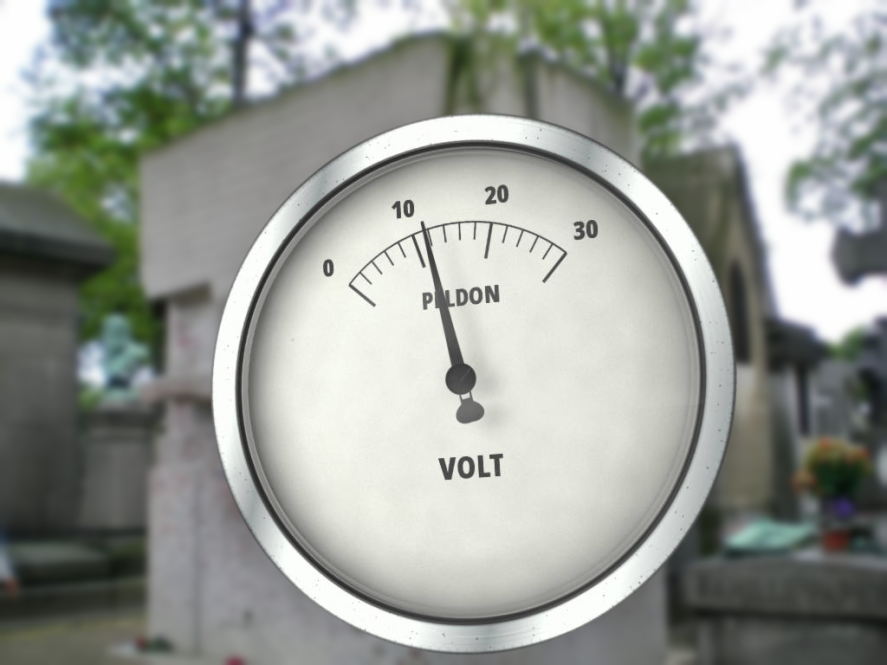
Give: 12 V
